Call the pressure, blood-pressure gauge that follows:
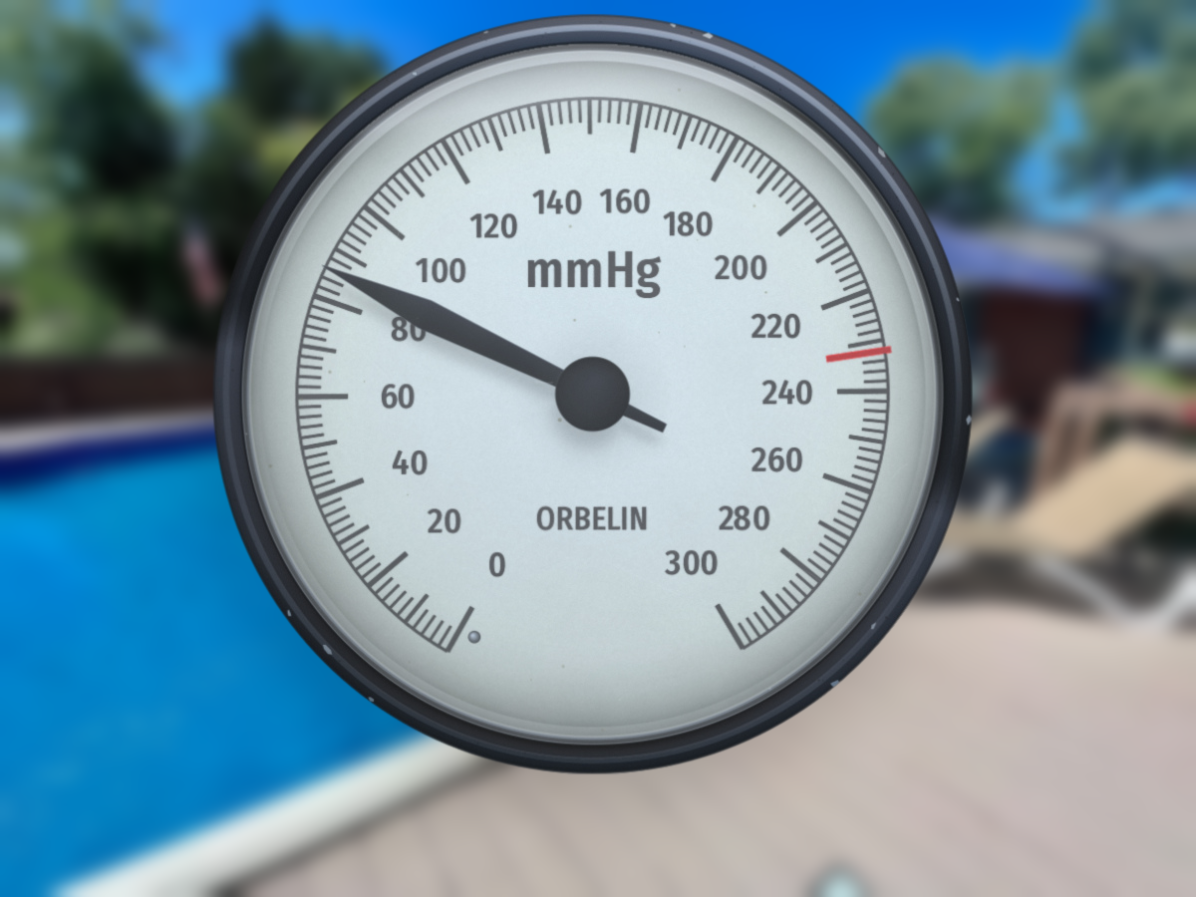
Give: 86 mmHg
